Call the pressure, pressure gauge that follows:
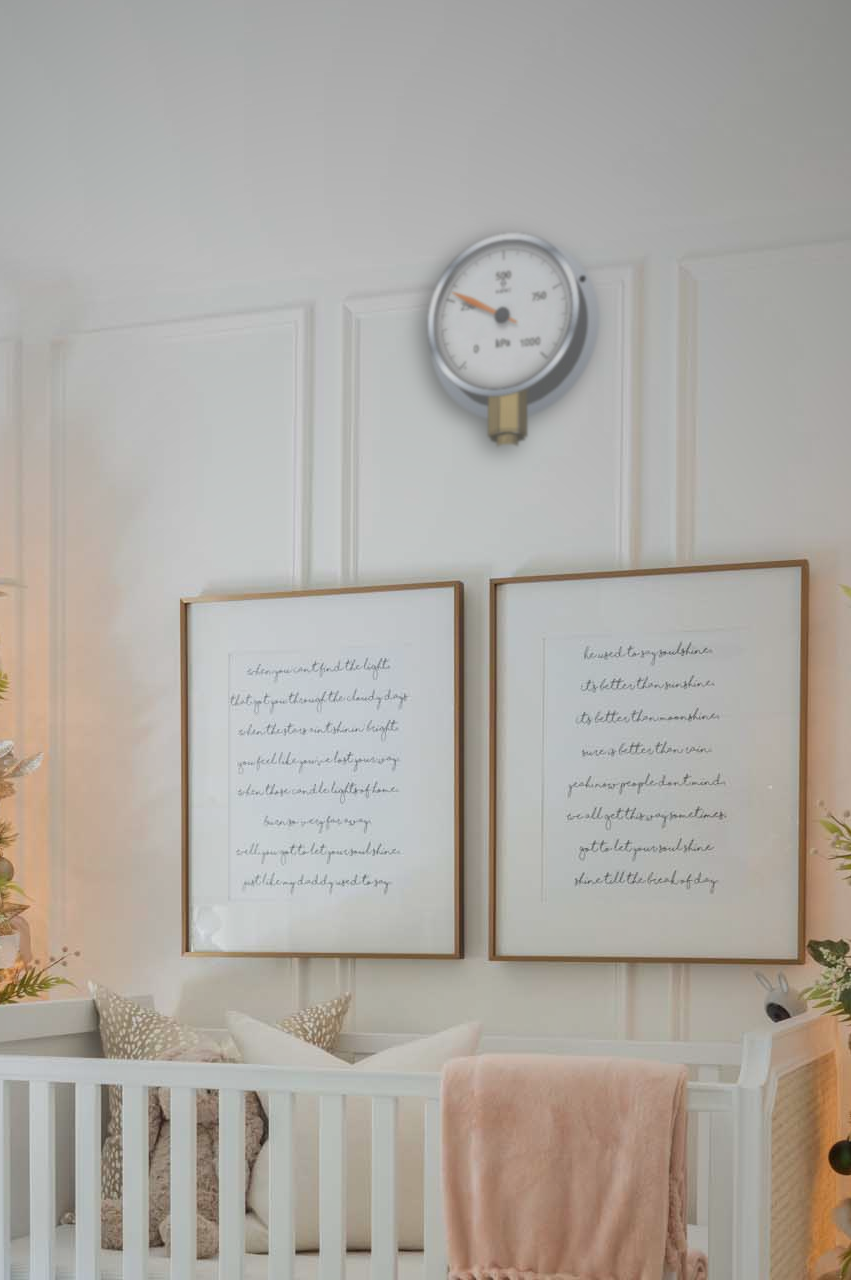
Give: 275 kPa
